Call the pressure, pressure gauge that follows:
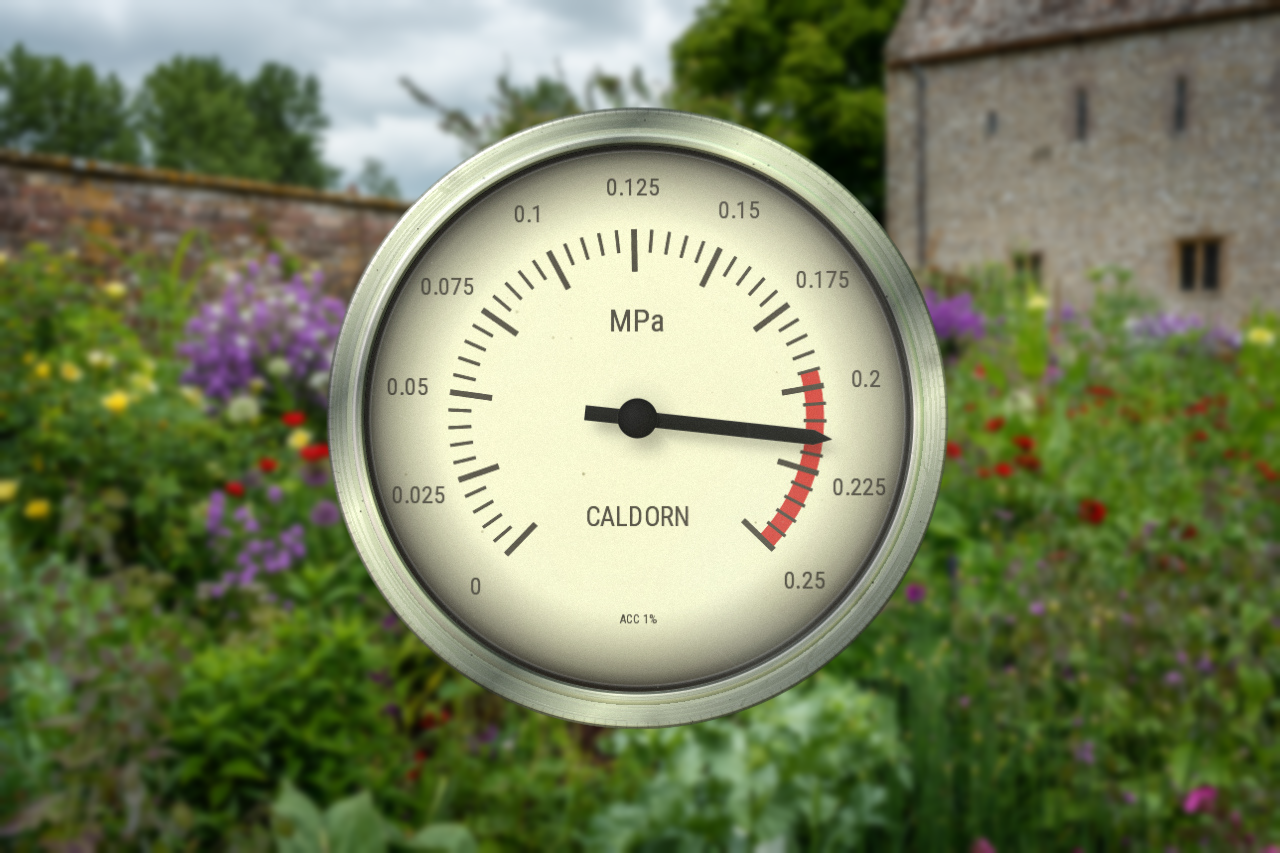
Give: 0.215 MPa
